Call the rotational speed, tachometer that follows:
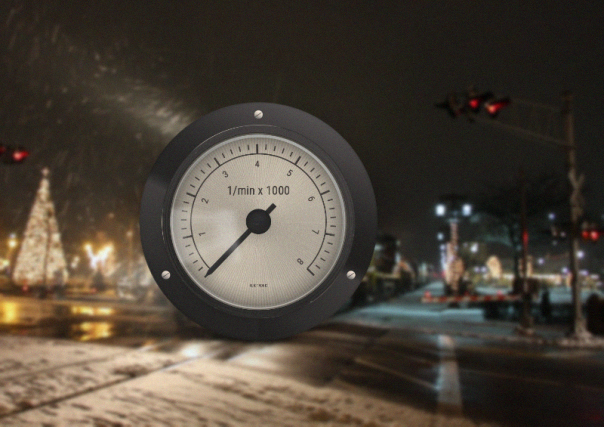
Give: 0 rpm
